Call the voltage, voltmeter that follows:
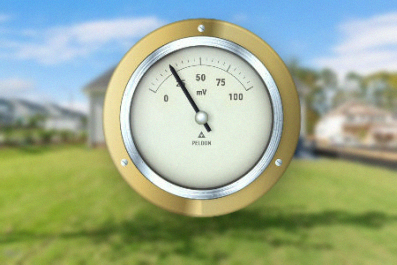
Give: 25 mV
